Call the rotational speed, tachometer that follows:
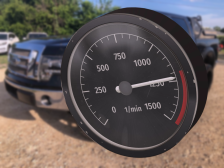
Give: 1225 rpm
